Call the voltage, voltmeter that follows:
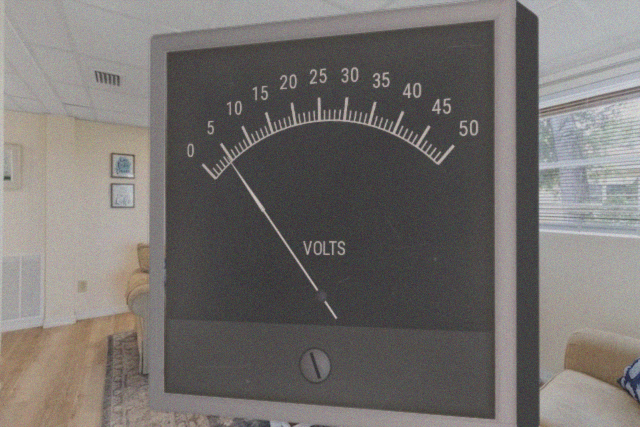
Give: 5 V
